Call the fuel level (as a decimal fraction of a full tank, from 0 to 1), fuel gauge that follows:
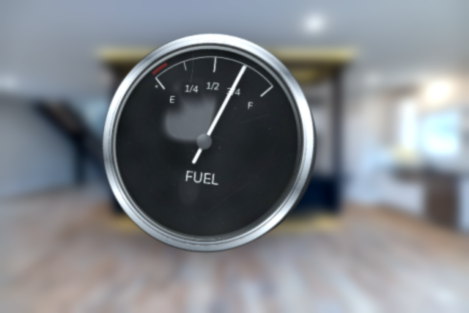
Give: 0.75
